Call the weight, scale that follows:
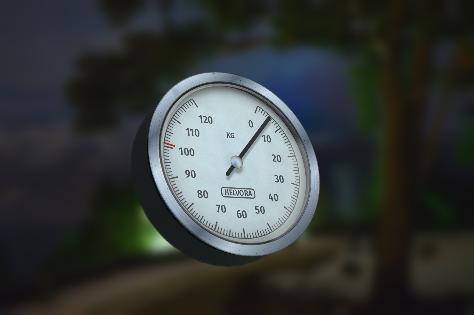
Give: 5 kg
